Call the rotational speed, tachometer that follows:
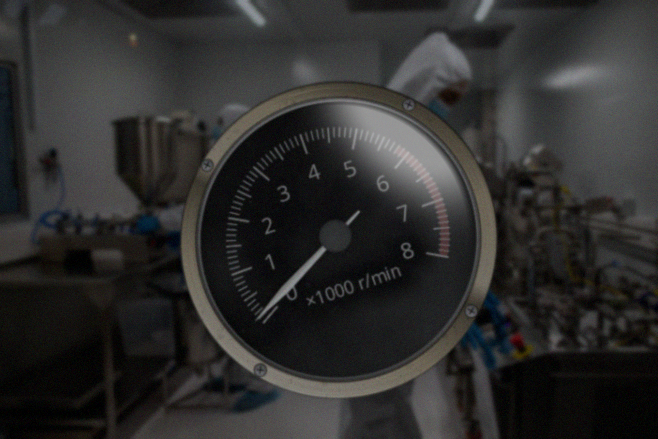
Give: 100 rpm
